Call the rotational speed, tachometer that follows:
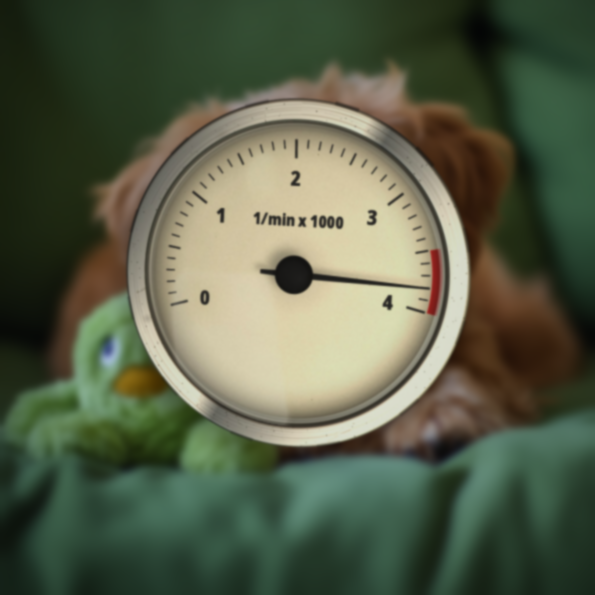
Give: 3800 rpm
